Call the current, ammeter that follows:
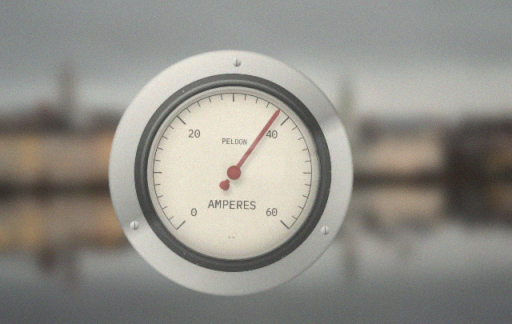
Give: 38 A
